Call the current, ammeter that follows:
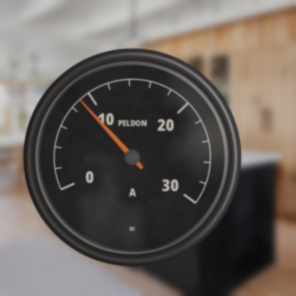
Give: 9 A
